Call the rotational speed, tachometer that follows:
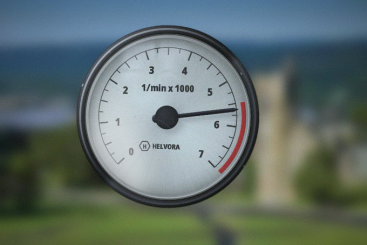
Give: 5625 rpm
